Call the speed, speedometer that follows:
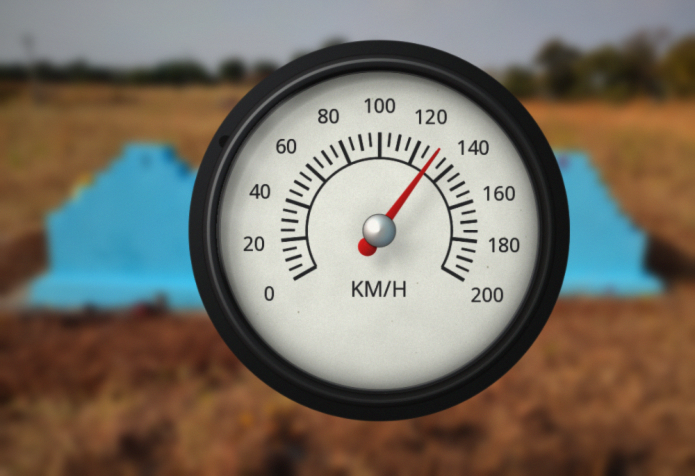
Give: 130 km/h
